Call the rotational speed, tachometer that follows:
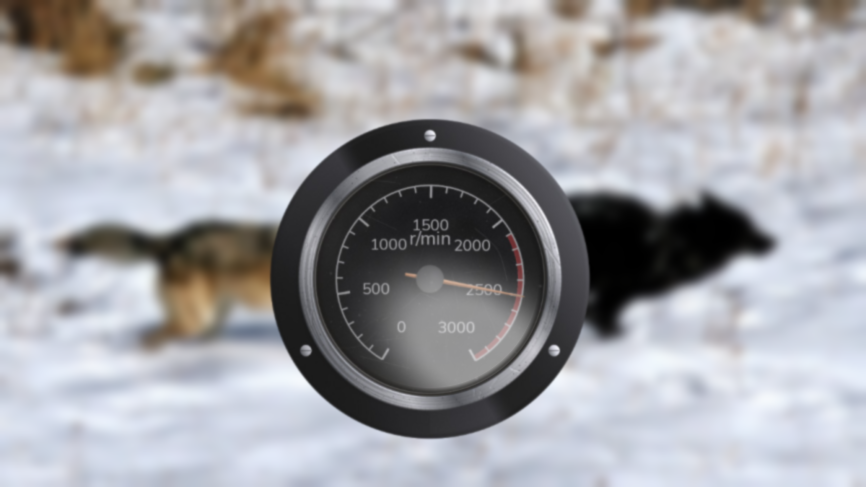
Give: 2500 rpm
